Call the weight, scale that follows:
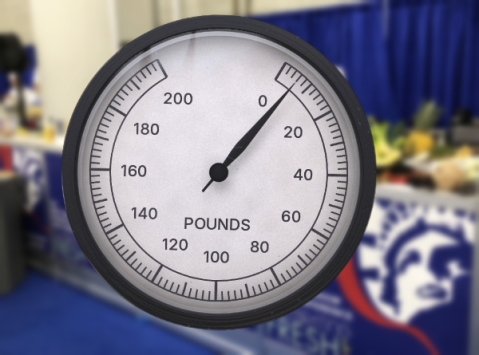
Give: 6 lb
